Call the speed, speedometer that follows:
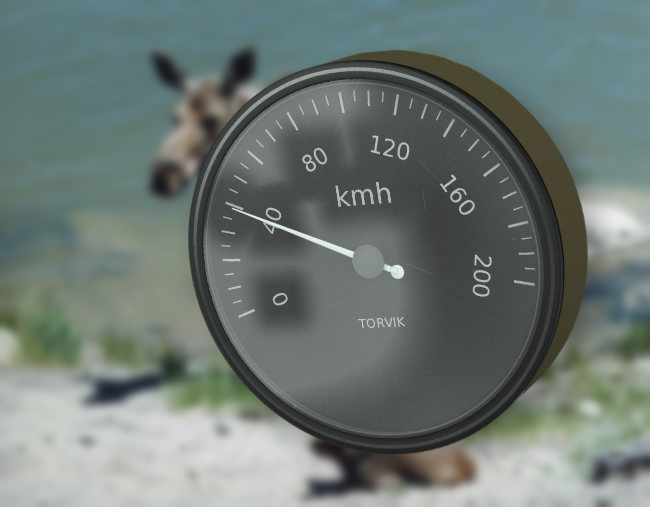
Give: 40 km/h
